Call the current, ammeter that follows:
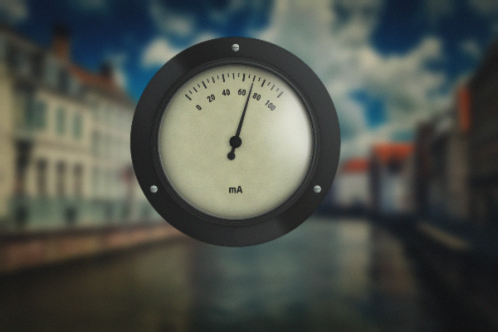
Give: 70 mA
